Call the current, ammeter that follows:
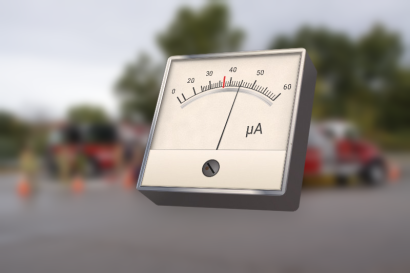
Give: 45 µA
